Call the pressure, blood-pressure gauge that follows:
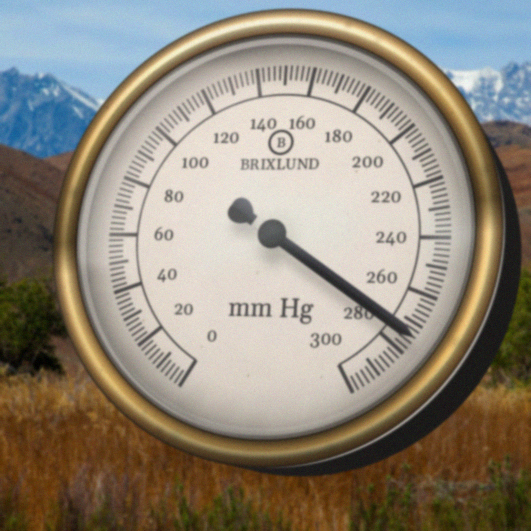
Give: 274 mmHg
